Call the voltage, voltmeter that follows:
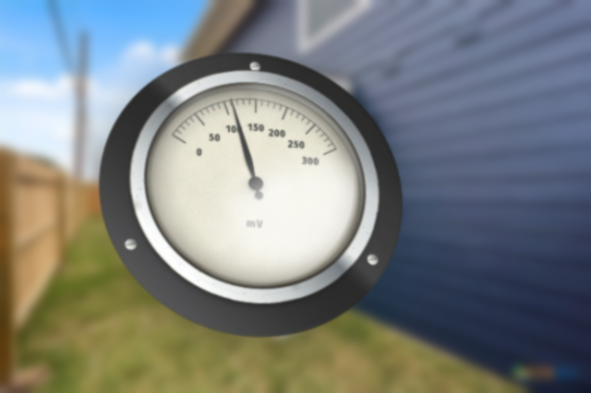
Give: 110 mV
